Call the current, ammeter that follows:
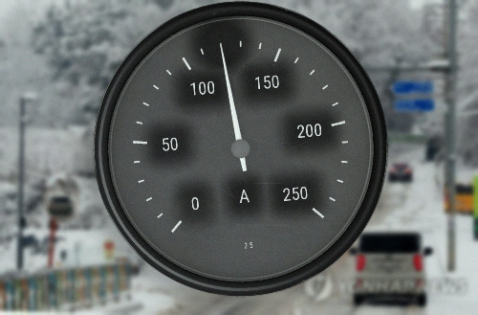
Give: 120 A
